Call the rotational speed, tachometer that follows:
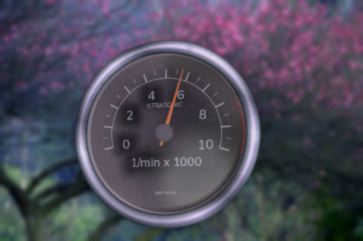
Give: 5750 rpm
